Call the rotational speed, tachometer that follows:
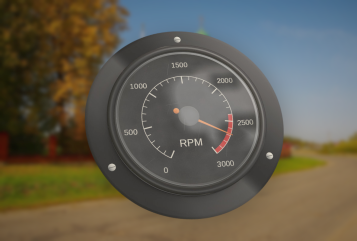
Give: 2700 rpm
